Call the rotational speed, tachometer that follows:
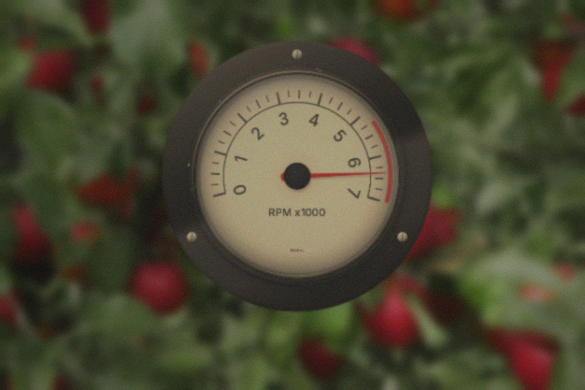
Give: 6375 rpm
